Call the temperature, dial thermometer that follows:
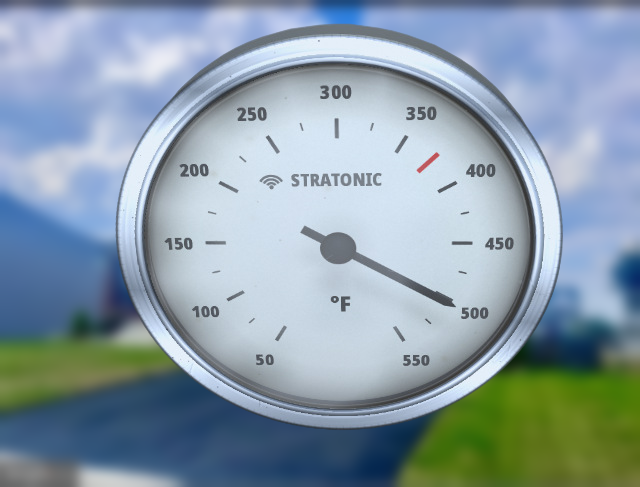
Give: 500 °F
